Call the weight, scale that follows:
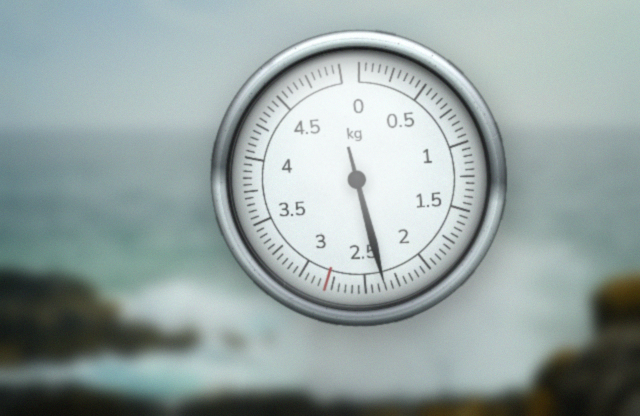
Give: 2.35 kg
